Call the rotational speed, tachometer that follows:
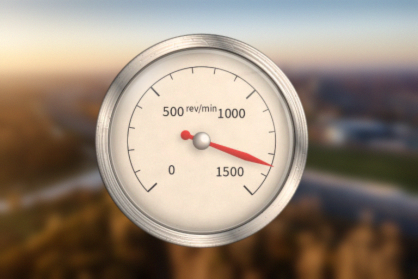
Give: 1350 rpm
